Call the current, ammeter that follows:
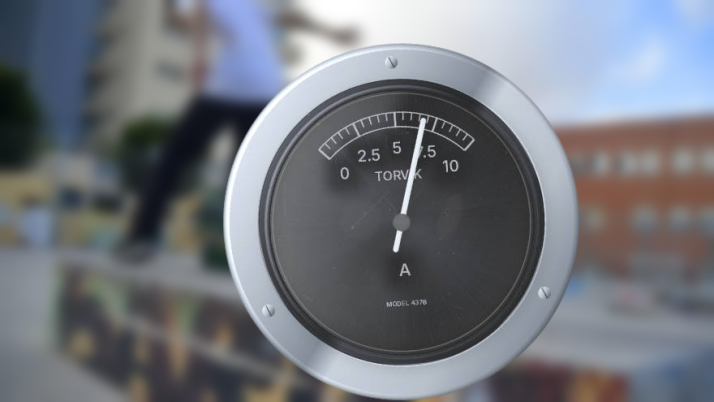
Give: 6.75 A
